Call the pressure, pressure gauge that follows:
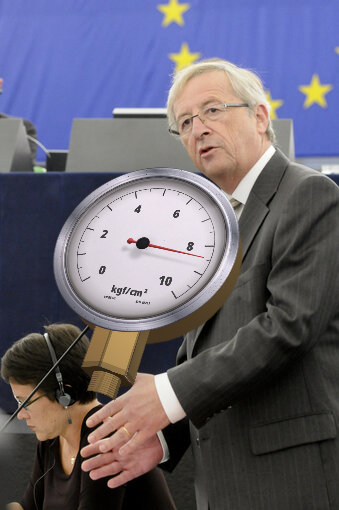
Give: 8.5 kg/cm²
